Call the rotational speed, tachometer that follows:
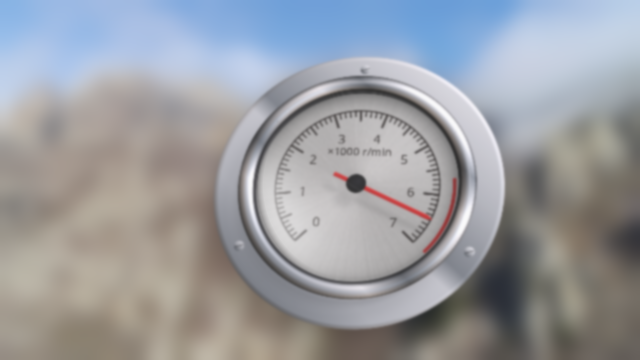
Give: 6500 rpm
